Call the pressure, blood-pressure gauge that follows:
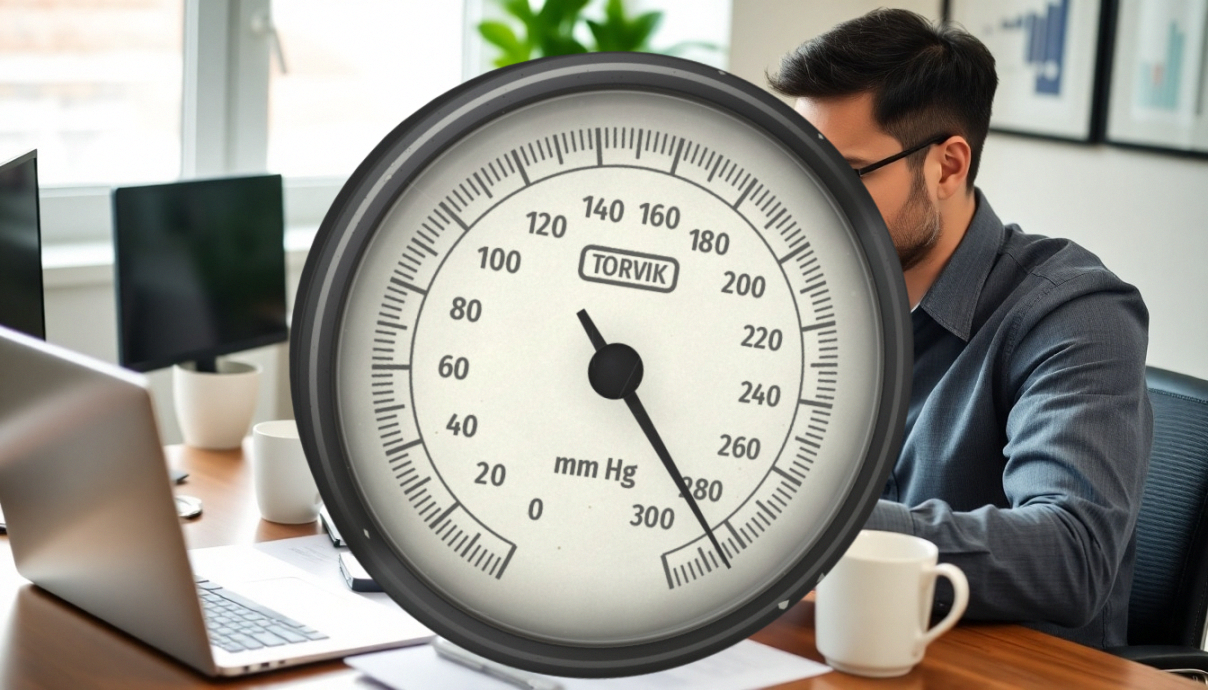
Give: 286 mmHg
